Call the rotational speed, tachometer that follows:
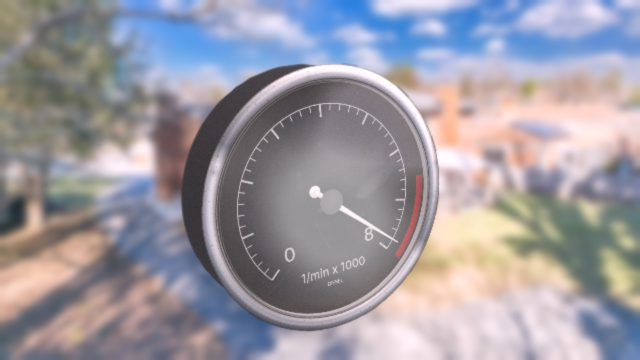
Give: 7800 rpm
